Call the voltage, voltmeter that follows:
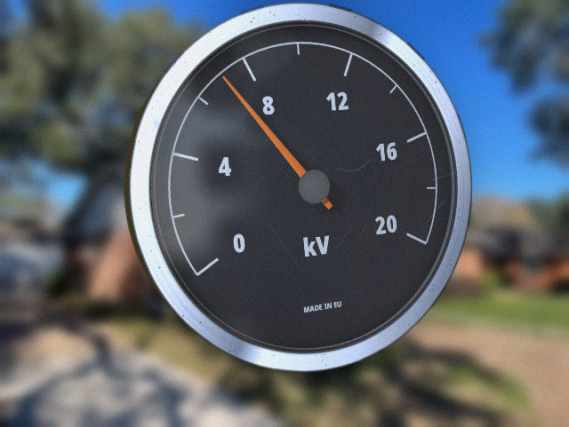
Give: 7 kV
